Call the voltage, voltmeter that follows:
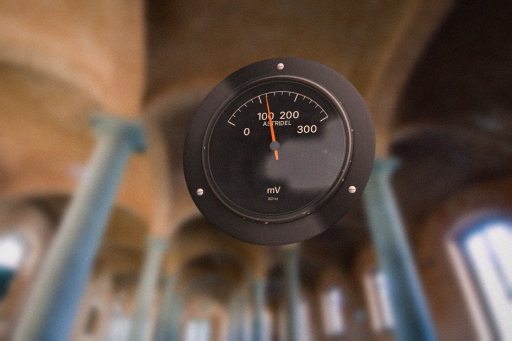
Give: 120 mV
